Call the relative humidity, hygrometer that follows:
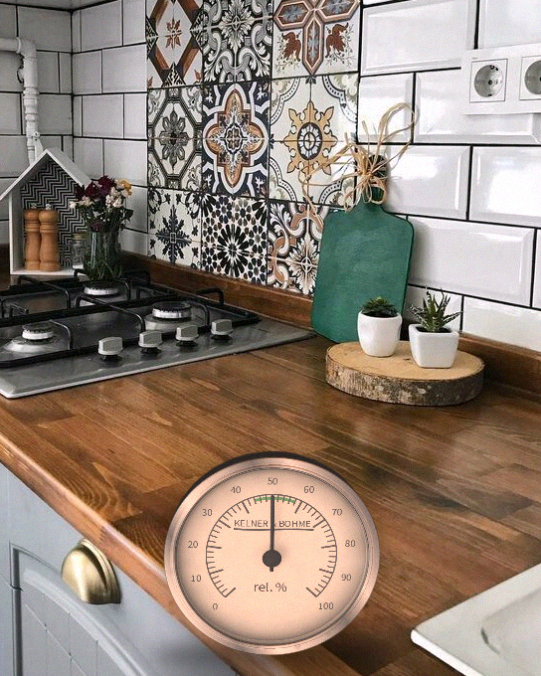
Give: 50 %
